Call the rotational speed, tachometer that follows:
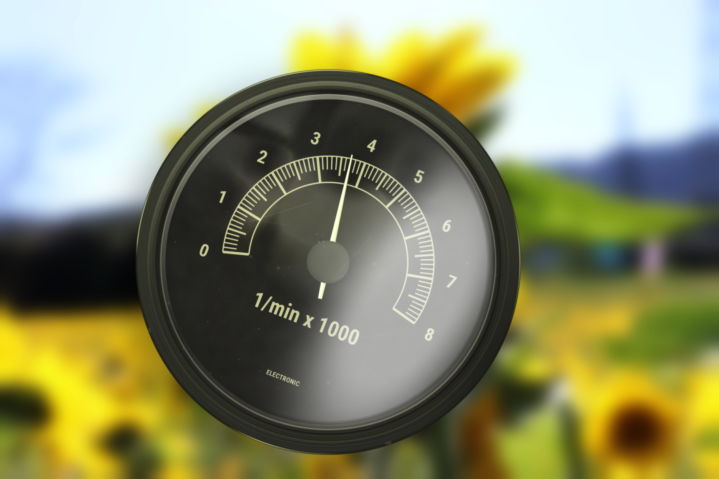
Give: 3700 rpm
